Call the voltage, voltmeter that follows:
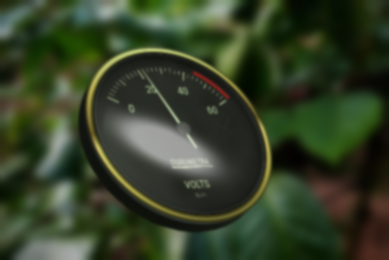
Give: 20 V
